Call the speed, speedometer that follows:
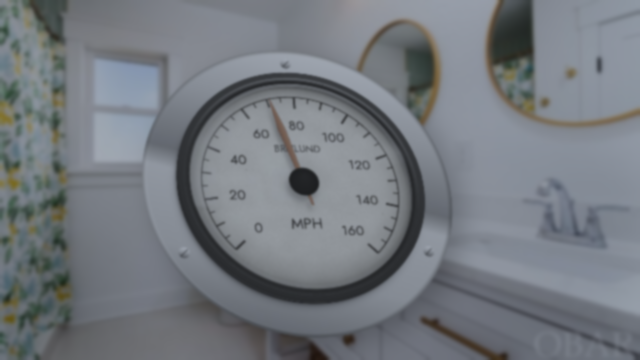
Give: 70 mph
